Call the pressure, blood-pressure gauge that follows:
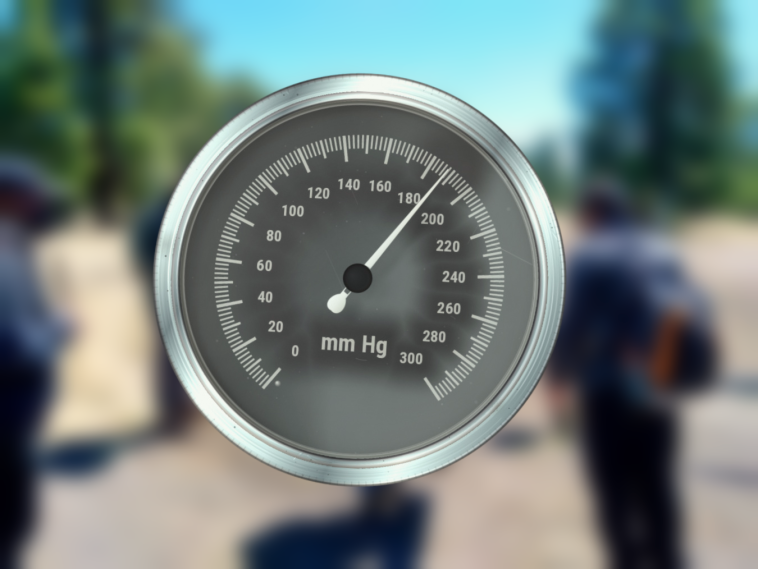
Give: 188 mmHg
